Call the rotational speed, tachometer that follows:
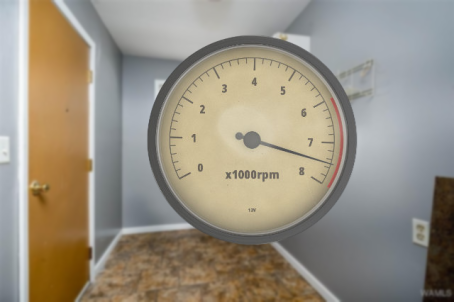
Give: 7500 rpm
